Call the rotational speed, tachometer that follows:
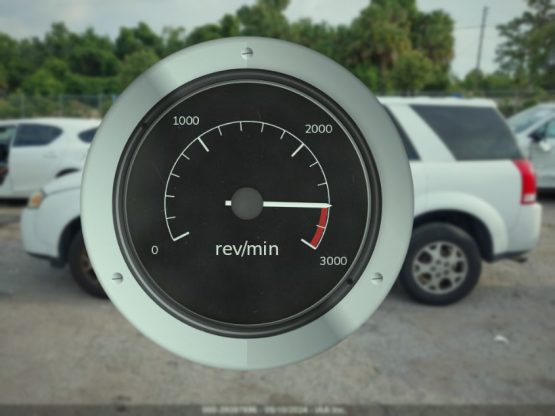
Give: 2600 rpm
